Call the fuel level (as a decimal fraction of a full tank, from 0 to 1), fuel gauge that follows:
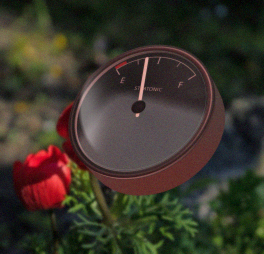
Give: 0.375
